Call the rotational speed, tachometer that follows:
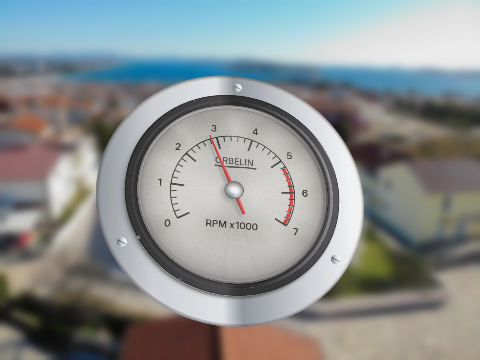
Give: 2800 rpm
